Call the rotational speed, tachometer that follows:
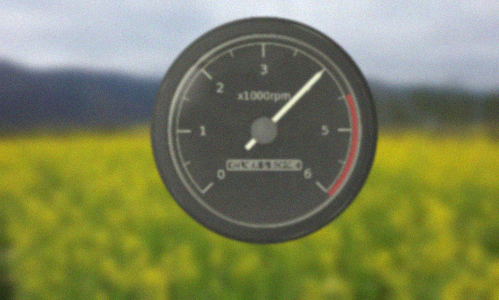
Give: 4000 rpm
